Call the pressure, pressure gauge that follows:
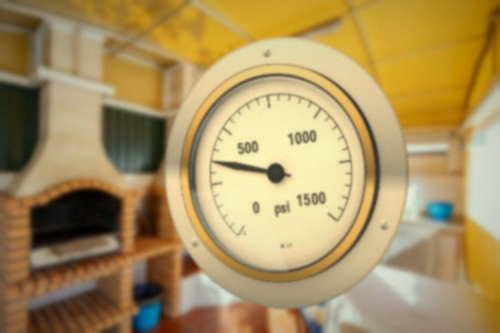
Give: 350 psi
